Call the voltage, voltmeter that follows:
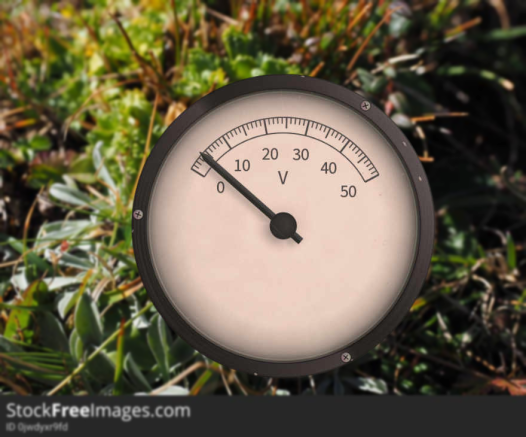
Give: 4 V
